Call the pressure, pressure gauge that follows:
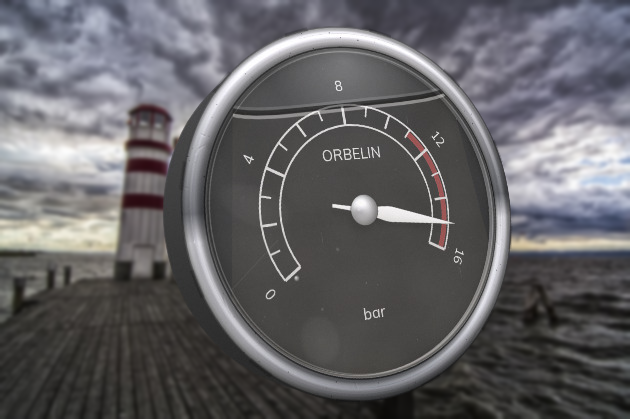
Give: 15 bar
